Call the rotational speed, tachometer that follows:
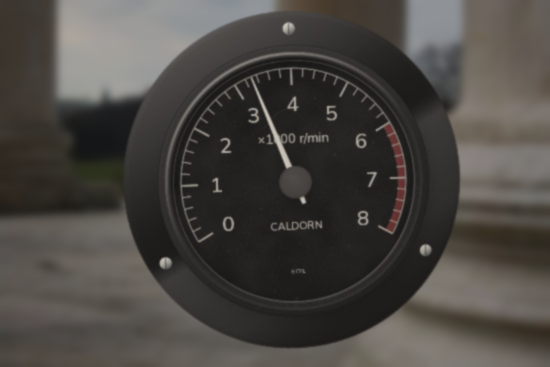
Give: 3300 rpm
